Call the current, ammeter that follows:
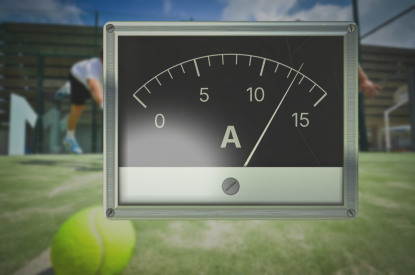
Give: 12.5 A
